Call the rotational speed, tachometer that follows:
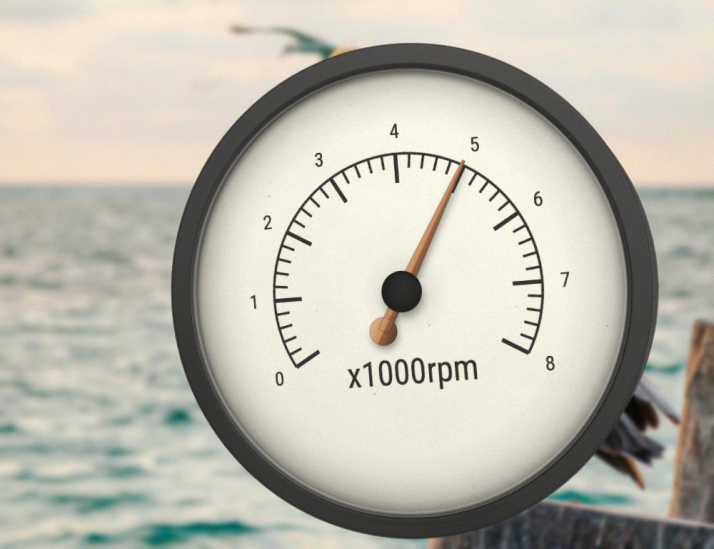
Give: 5000 rpm
